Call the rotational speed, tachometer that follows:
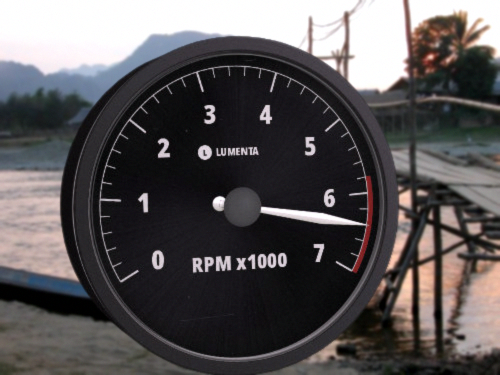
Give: 6400 rpm
